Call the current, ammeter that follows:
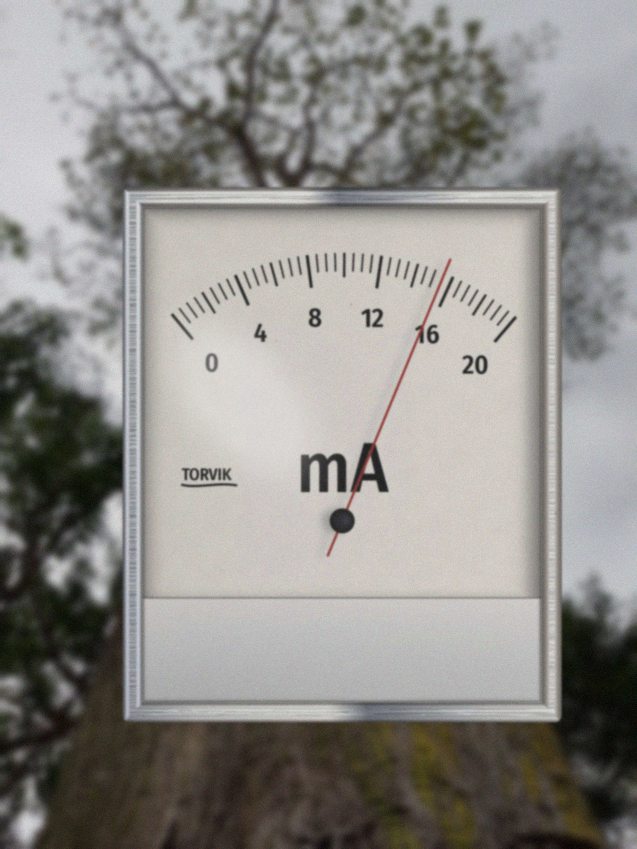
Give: 15.5 mA
